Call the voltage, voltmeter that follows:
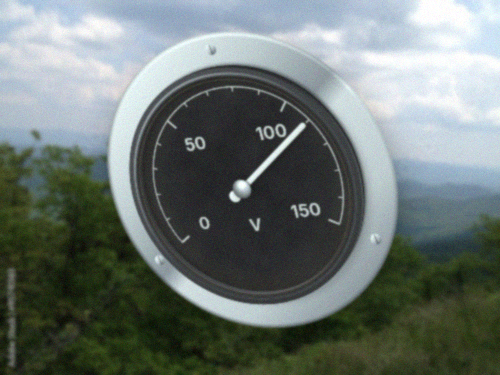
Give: 110 V
